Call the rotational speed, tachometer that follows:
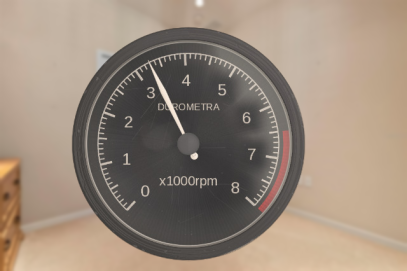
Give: 3300 rpm
